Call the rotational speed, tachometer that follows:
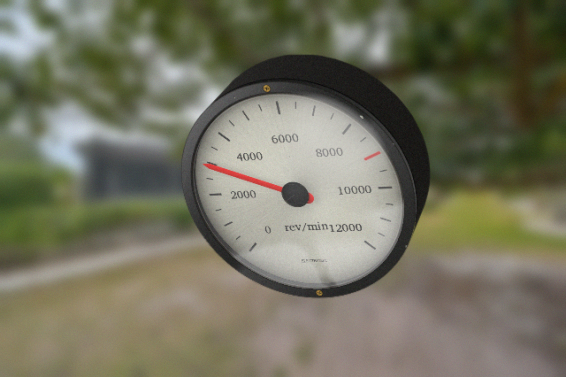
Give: 3000 rpm
